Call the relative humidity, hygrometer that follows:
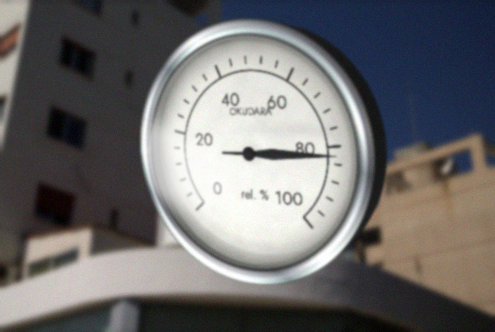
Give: 82 %
